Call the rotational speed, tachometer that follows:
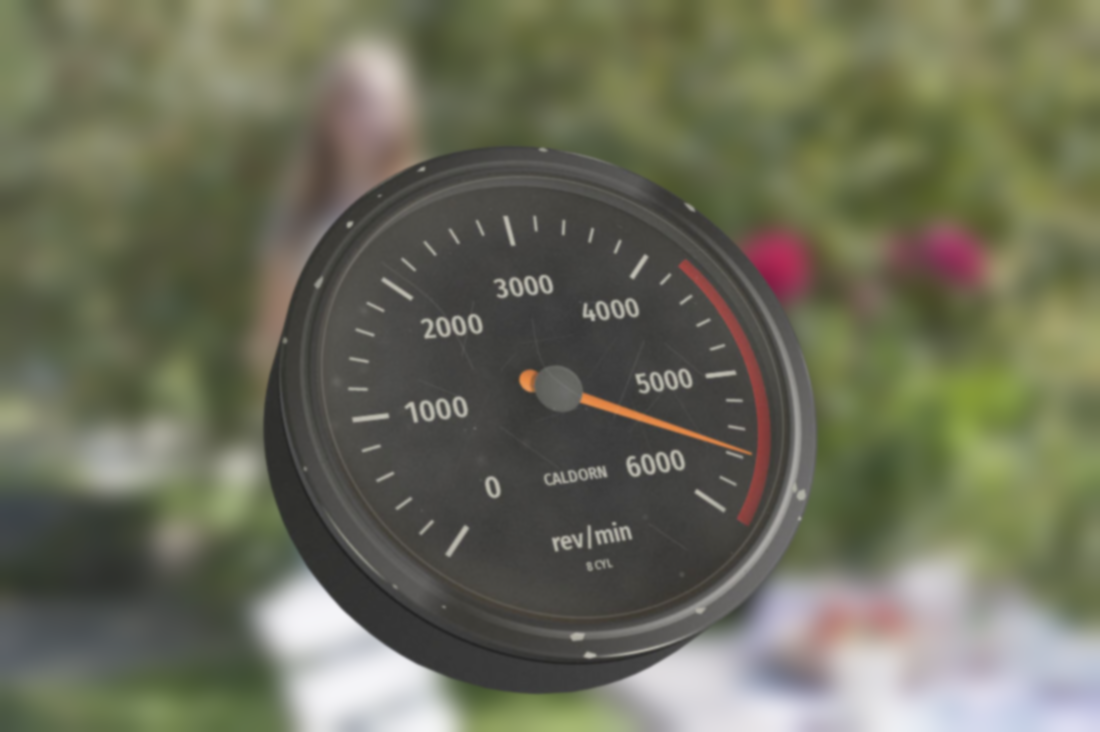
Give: 5600 rpm
